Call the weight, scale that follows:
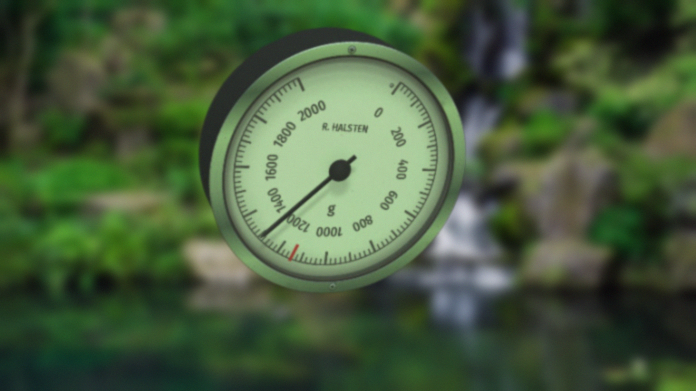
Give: 1300 g
